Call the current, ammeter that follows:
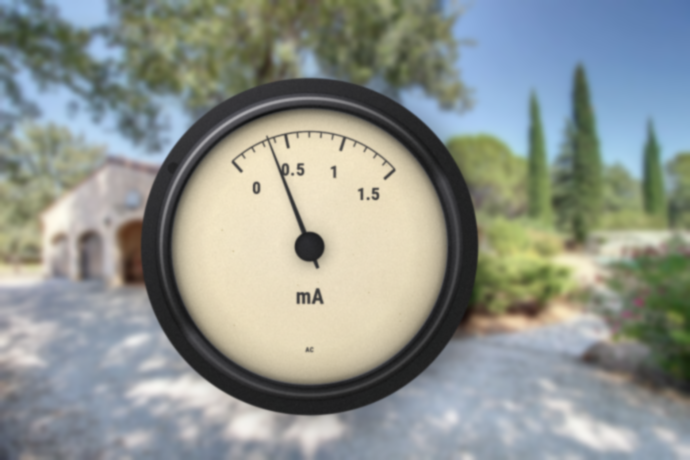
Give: 0.35 mA
